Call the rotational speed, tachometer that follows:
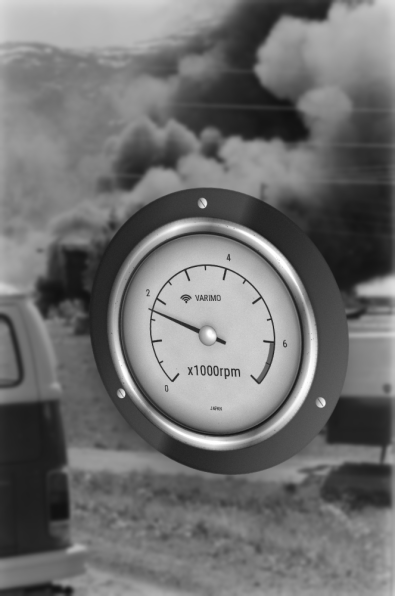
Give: 1750 rpm
